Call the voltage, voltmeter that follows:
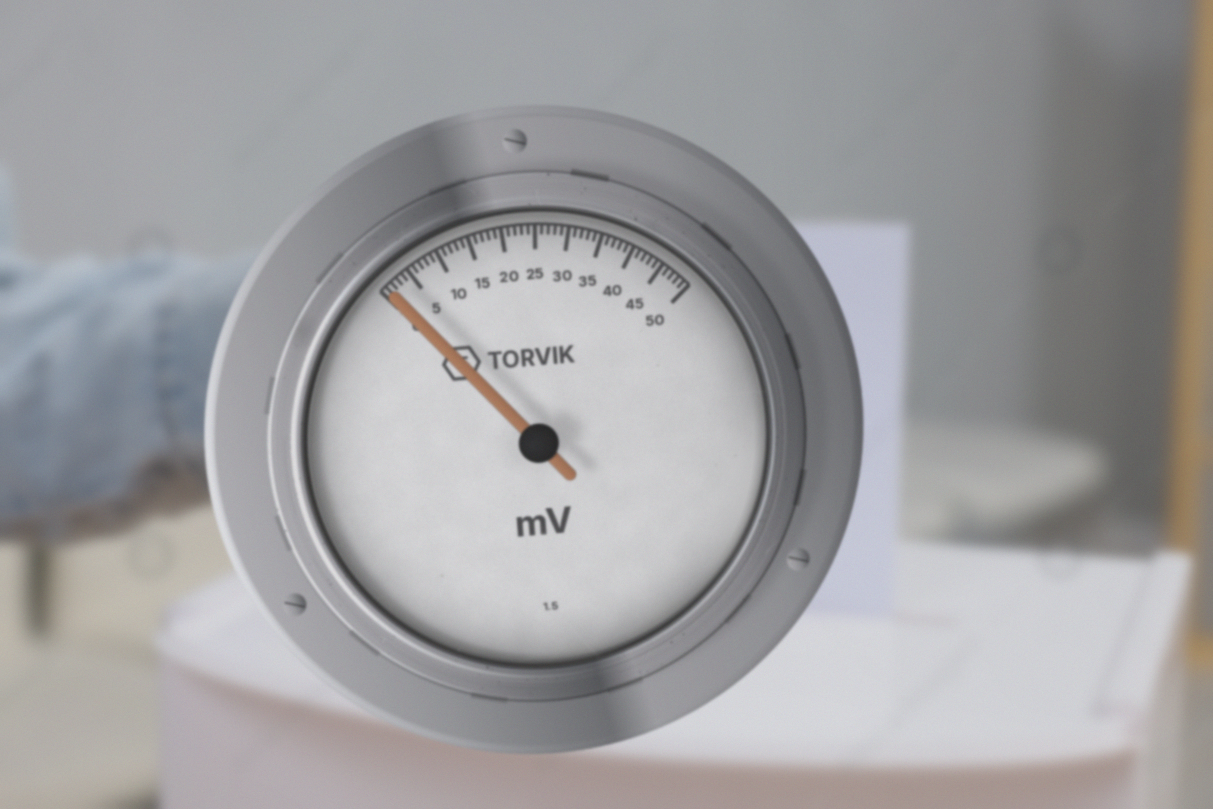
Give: 1 mV
